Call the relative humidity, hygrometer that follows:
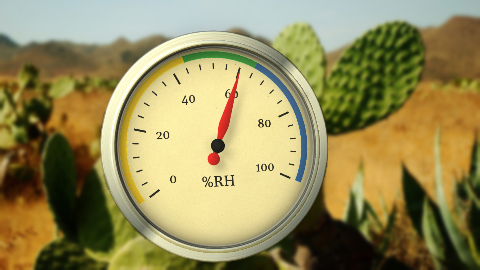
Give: 60 %
